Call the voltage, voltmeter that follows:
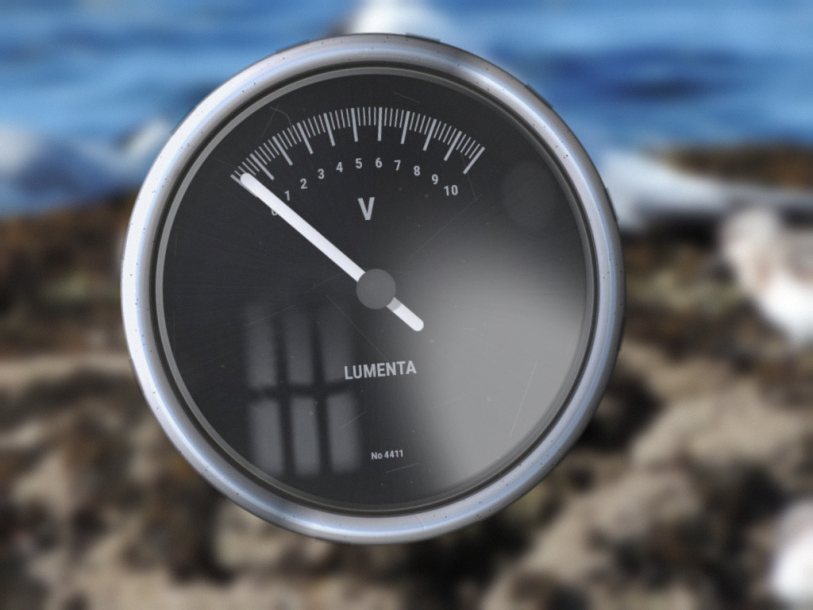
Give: 0.2 V
